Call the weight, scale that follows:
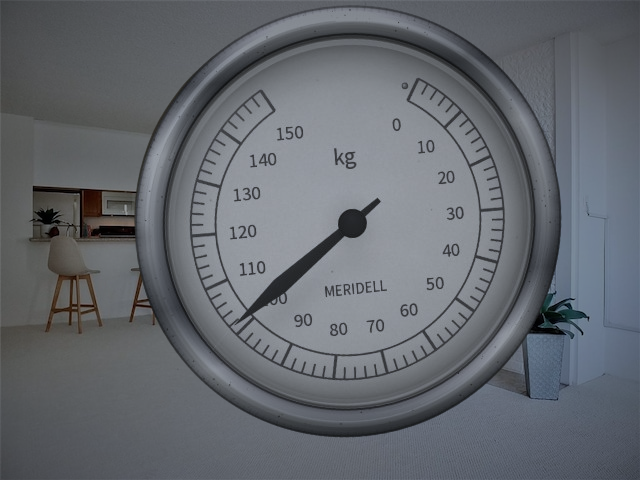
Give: 102 kg
